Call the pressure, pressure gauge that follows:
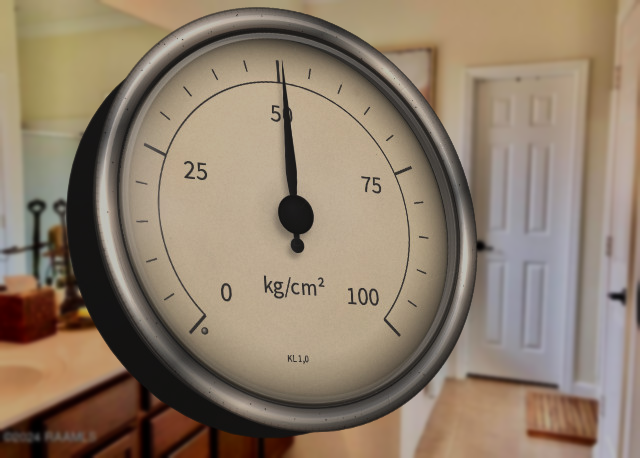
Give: 50 kg/cm²
